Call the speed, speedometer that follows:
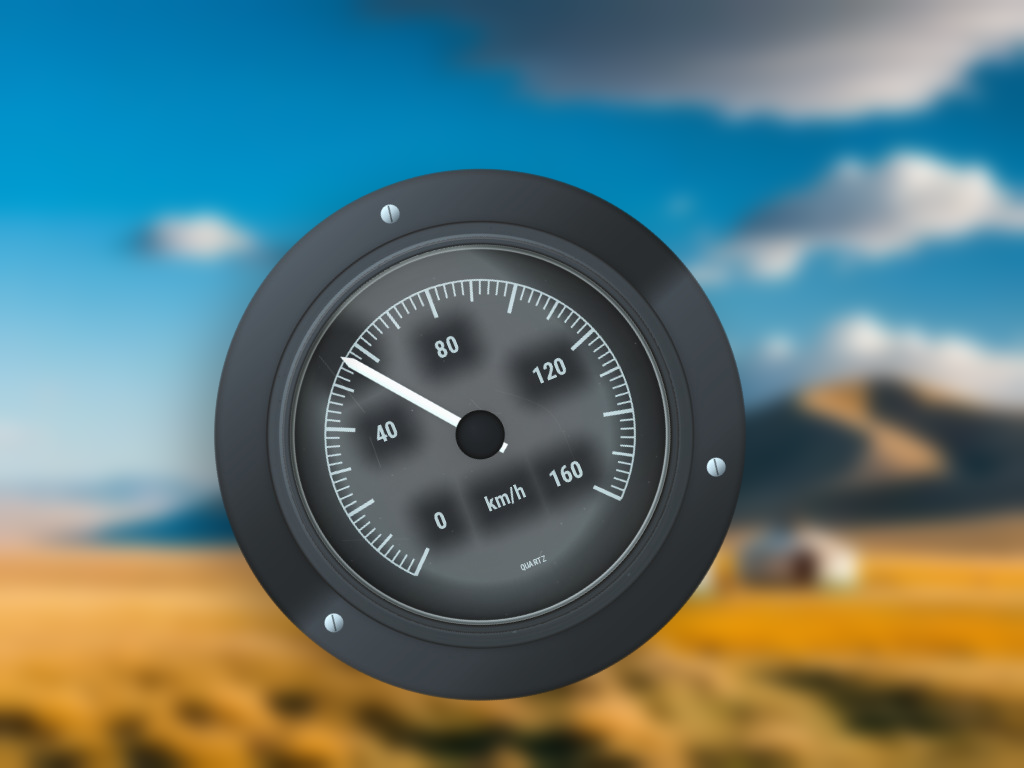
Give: 56 km/h
